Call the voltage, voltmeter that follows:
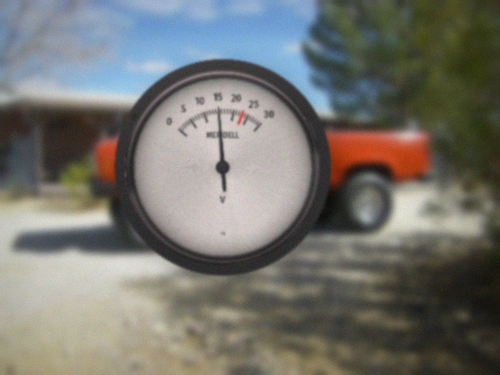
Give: 15 V
